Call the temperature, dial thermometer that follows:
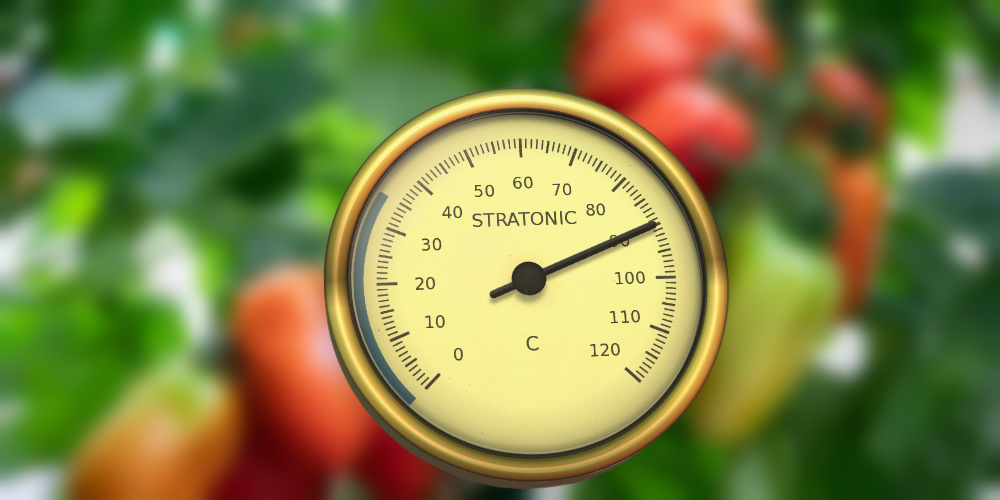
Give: 90 °C
